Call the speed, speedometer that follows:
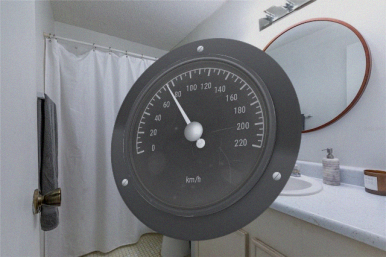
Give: 75 km/h
